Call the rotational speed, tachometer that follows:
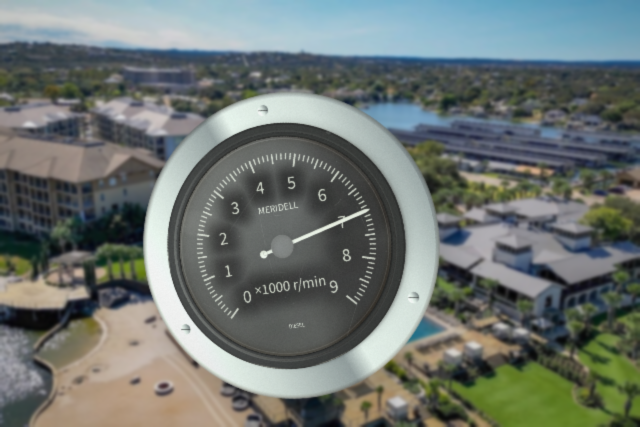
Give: 7000 rpm
